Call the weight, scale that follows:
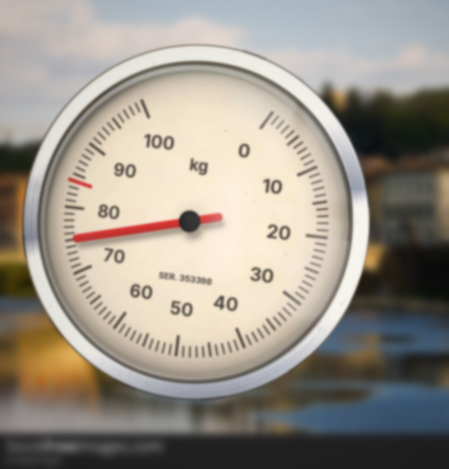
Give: 75 kg
